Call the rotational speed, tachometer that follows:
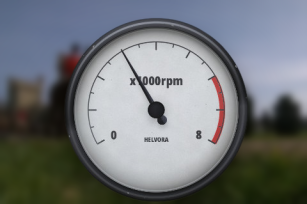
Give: 3000 rpm
